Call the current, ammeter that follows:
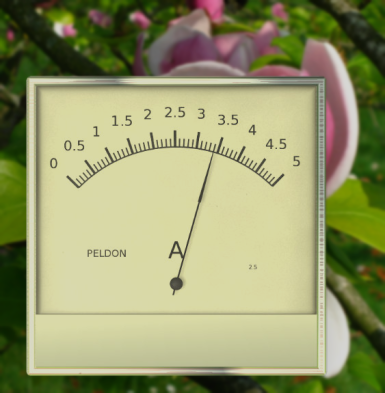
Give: 3.4 A
